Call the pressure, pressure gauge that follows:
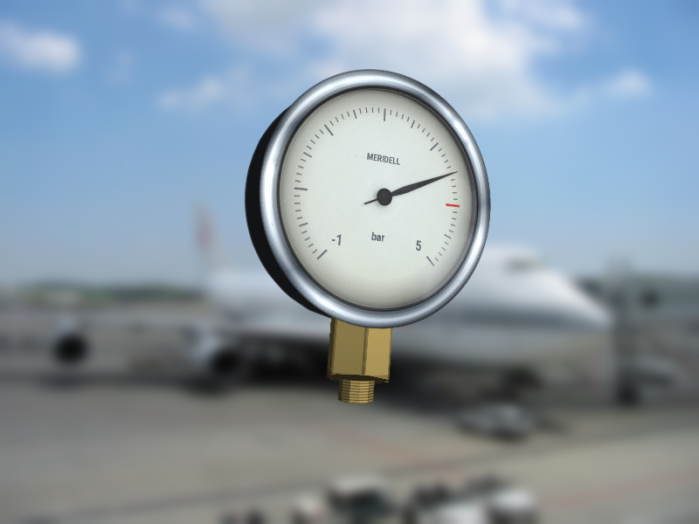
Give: 3.5 bar
